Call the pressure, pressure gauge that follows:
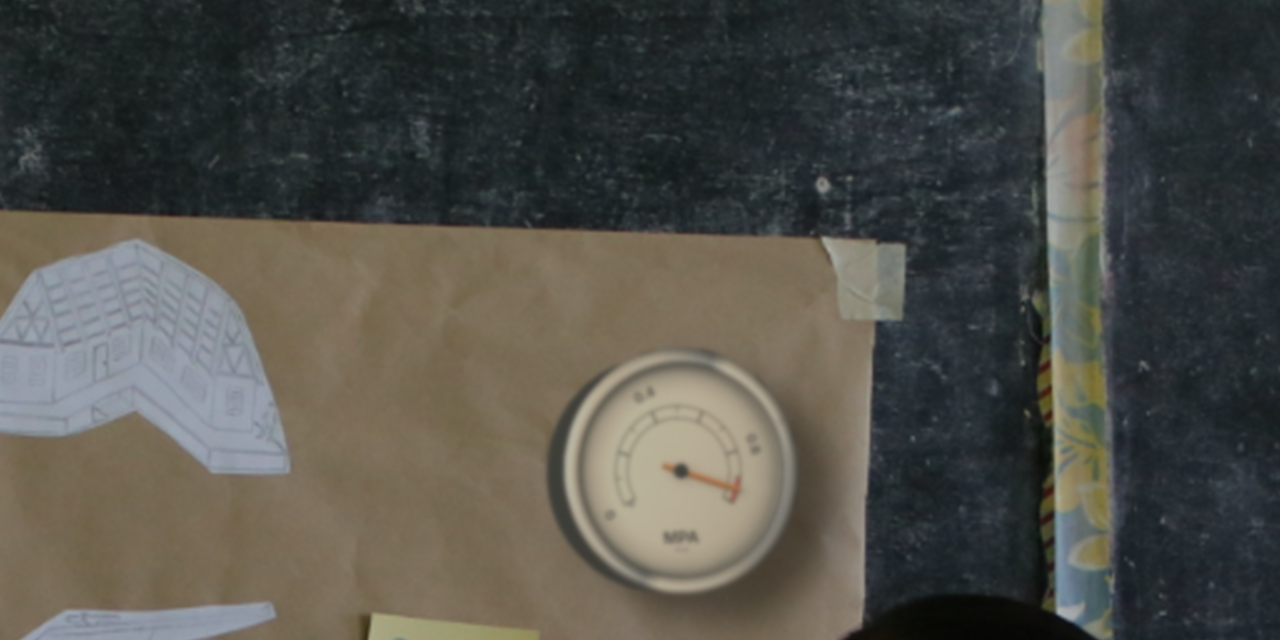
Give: 0.95 MPa
